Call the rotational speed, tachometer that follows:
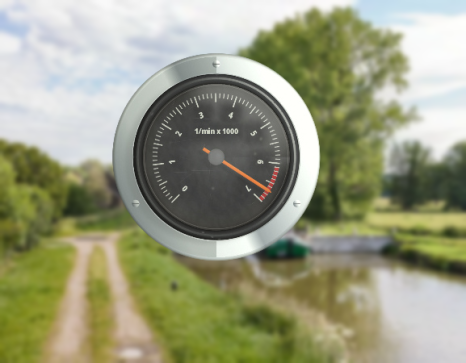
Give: 6700 rpm
